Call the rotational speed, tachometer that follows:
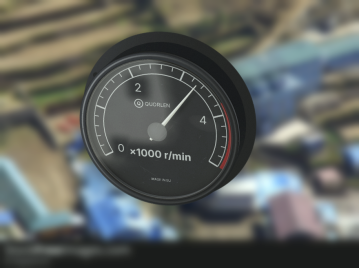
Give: 3300 rpm
